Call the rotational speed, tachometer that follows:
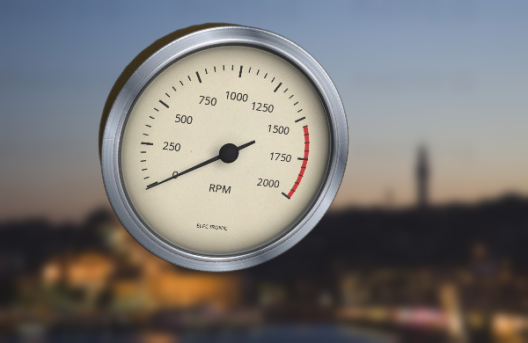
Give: 0 rpm
